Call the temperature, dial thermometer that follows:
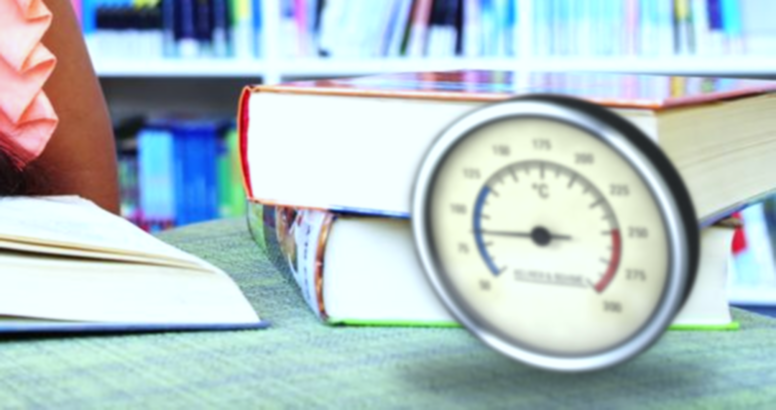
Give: 87.5 °C
